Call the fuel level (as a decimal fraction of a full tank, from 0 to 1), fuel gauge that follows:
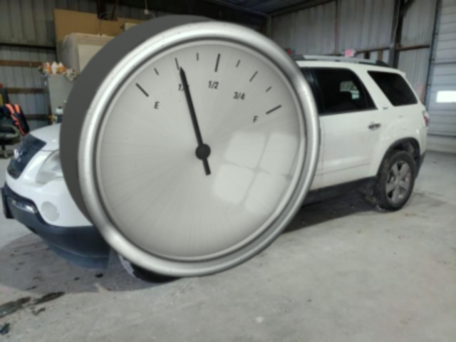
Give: 0.25
